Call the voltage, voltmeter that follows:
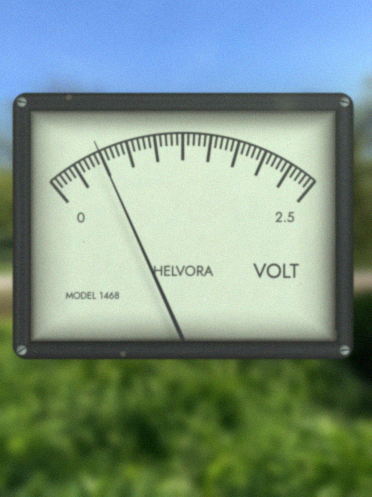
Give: 0.5 V
